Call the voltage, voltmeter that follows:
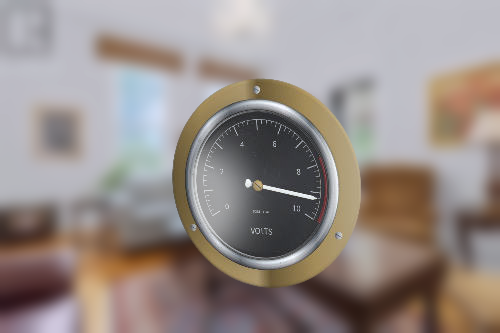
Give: 9.2 V
